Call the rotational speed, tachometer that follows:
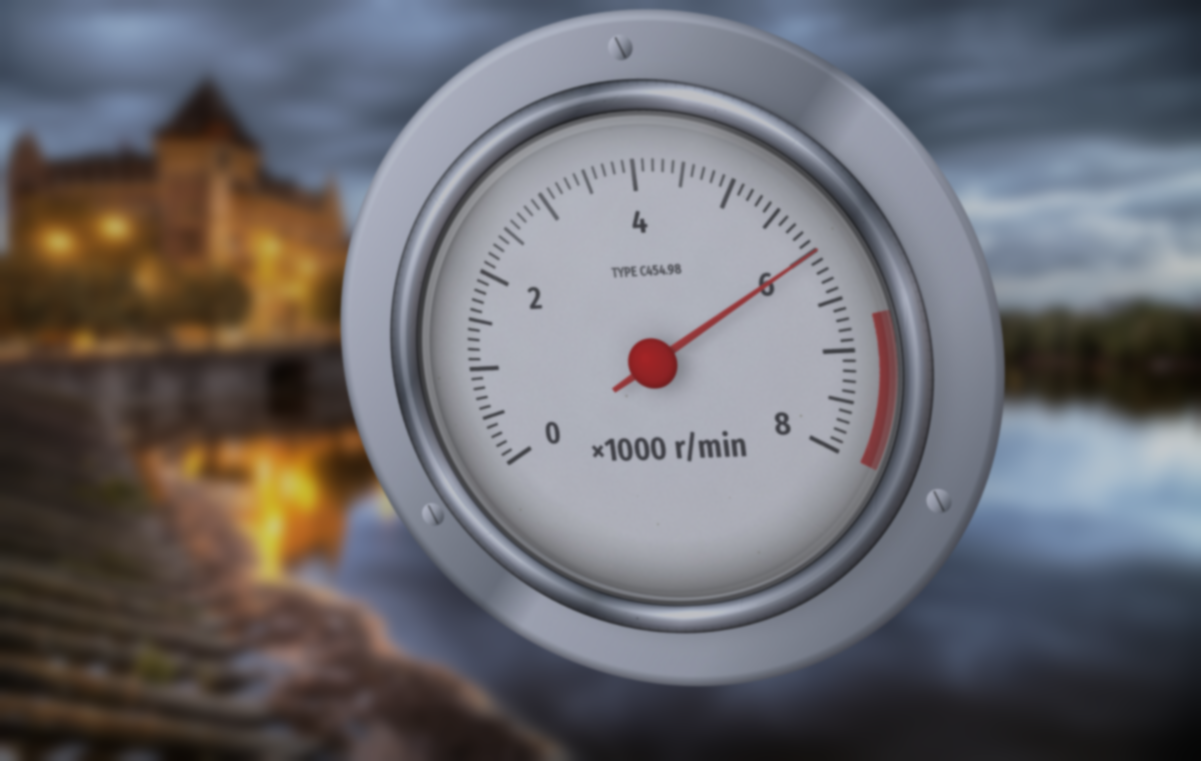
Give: 6000 rpm
